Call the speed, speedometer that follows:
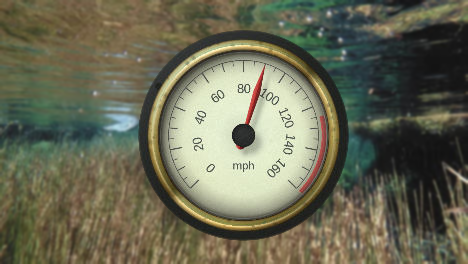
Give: 90 mph
